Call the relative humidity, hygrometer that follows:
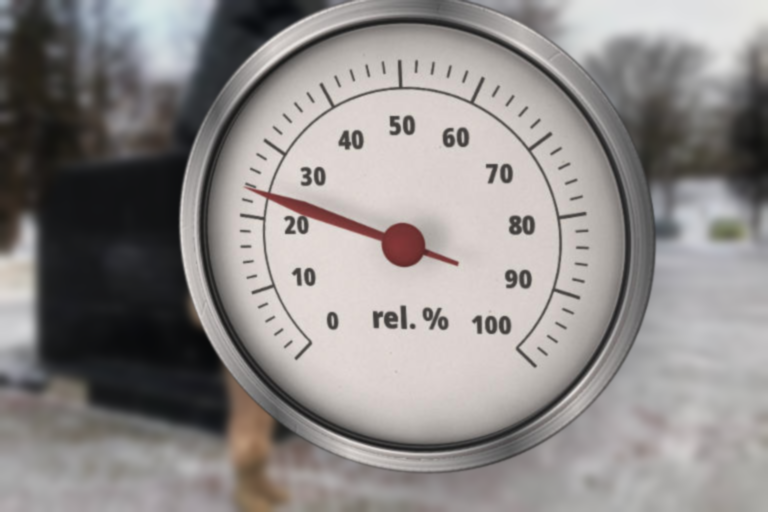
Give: 24 %
